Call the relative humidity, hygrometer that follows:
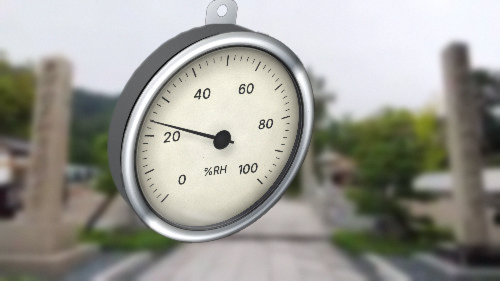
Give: 24 %
